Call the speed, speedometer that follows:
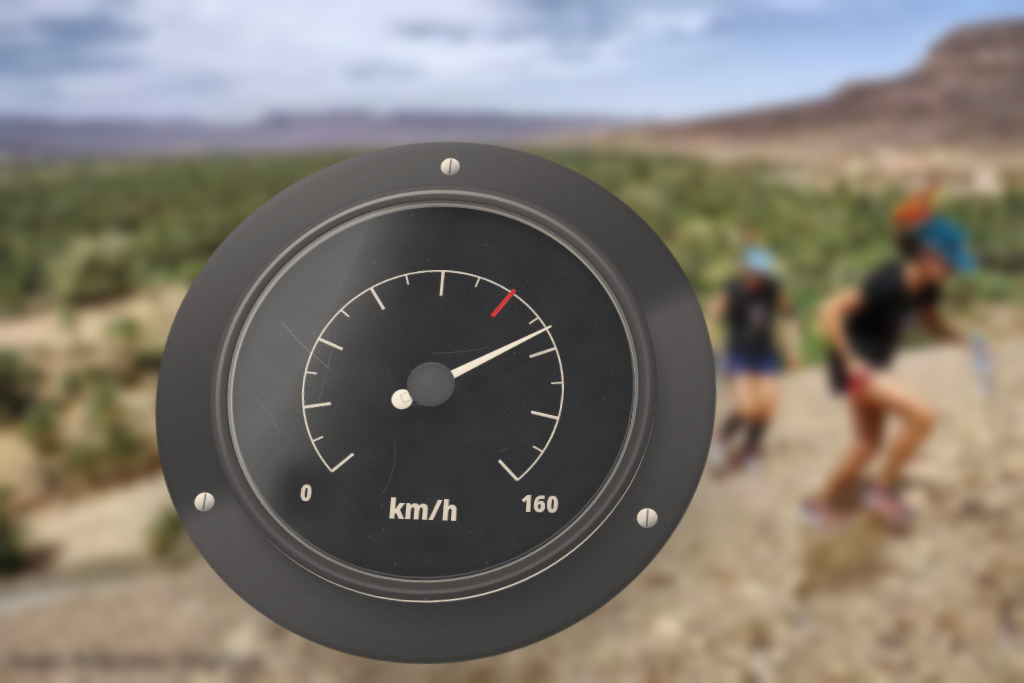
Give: 115 km/h
